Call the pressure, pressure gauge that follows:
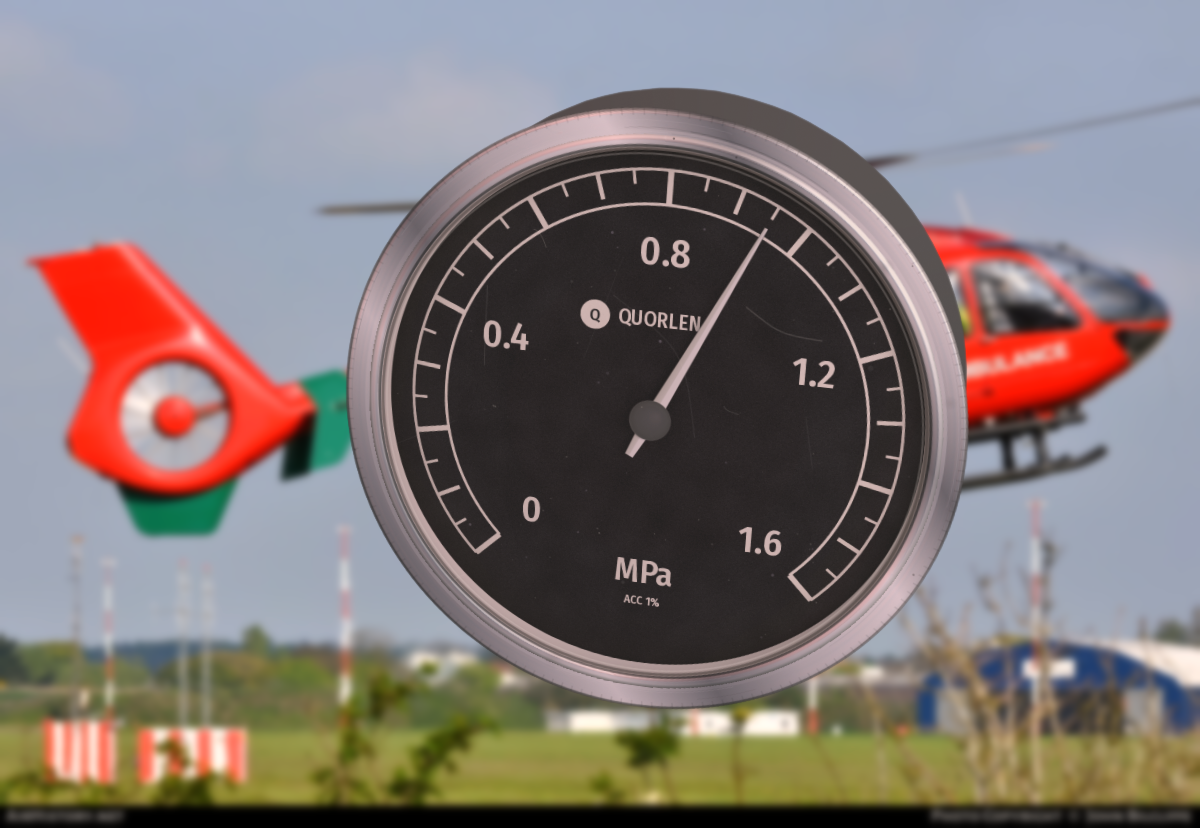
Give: 0.95 MPa
